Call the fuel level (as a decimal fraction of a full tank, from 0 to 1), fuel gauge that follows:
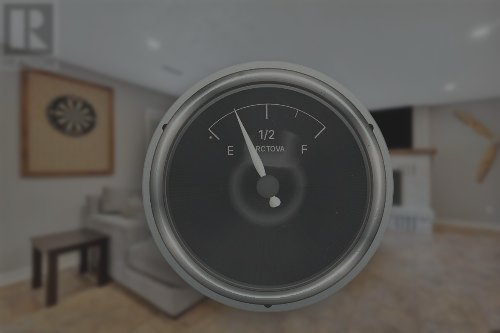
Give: 0.25
